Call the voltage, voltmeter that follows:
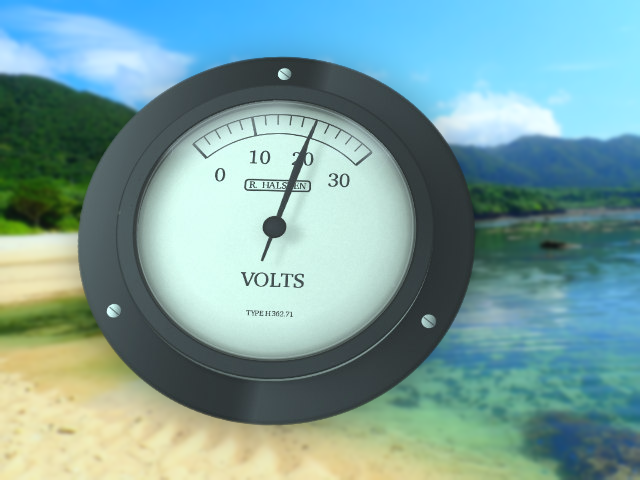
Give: 20 V
